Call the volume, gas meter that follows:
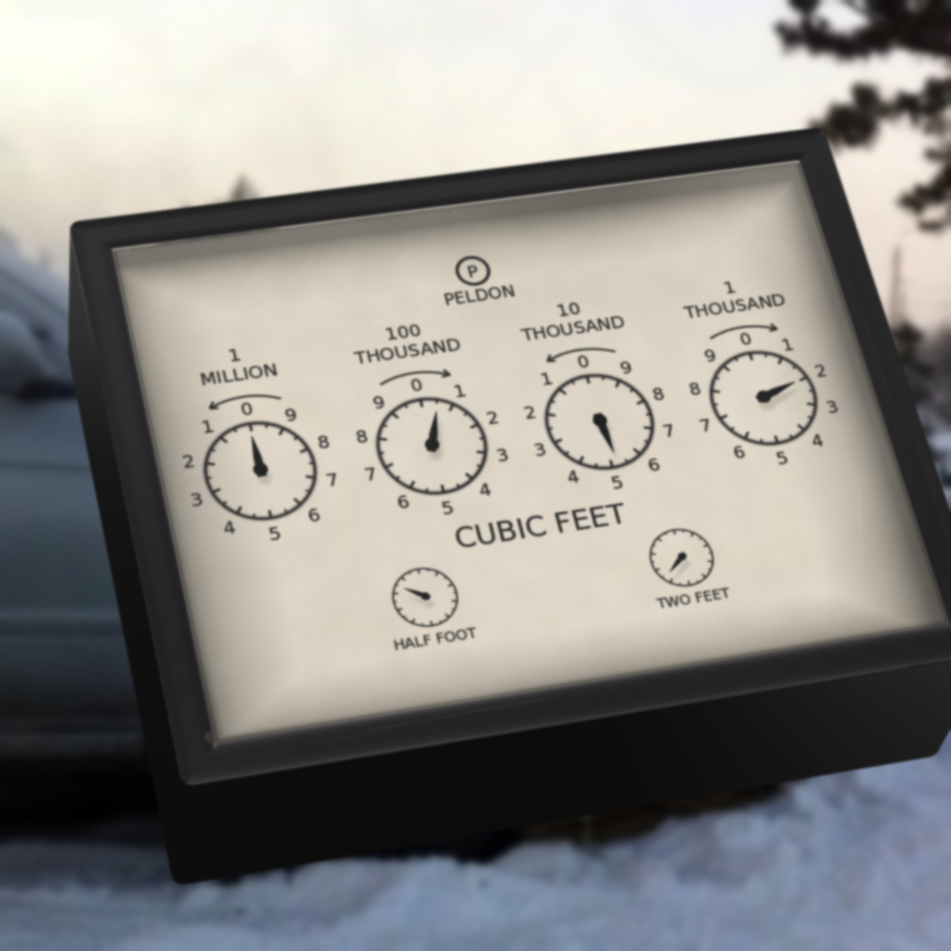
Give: 5200 ft³
